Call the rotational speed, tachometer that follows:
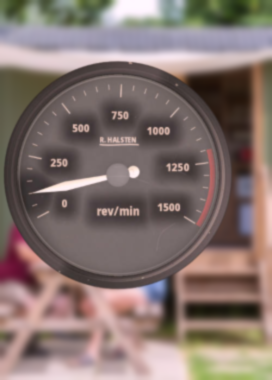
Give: 100 rpm
